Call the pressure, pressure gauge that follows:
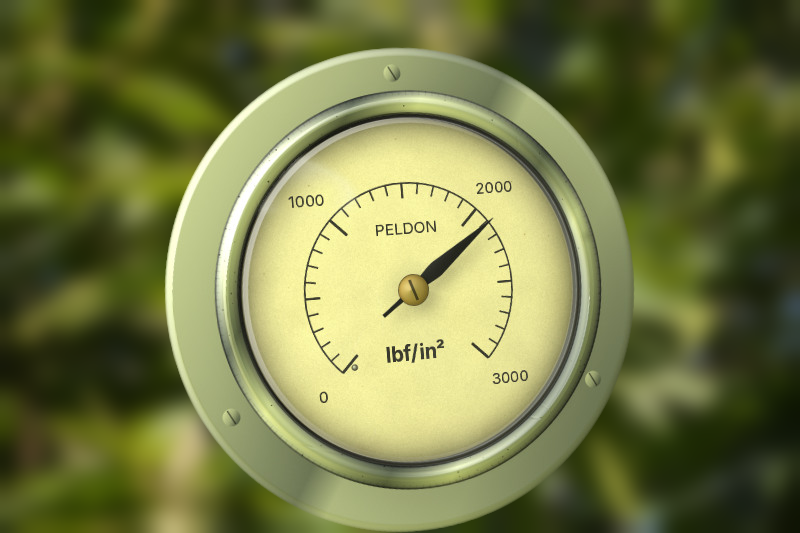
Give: 2100 psi
